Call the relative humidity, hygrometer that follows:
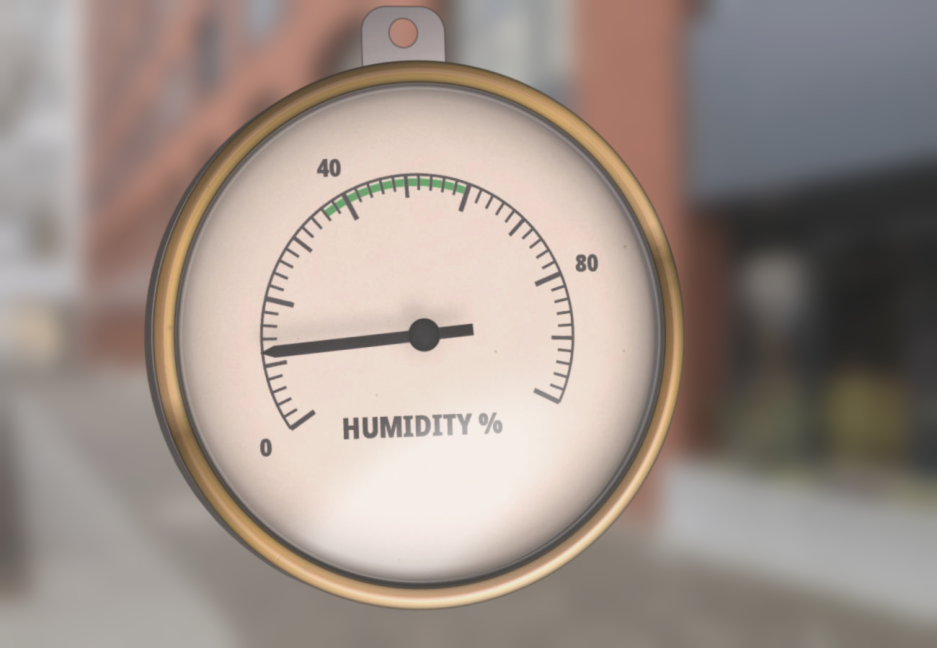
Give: 12 %
